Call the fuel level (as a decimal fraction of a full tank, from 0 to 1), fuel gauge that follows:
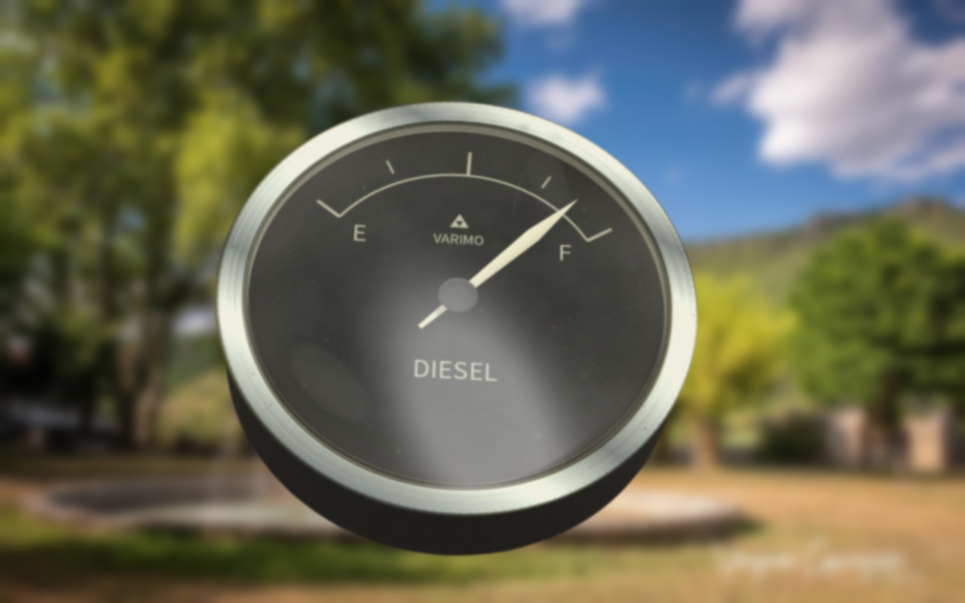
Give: 0.875
